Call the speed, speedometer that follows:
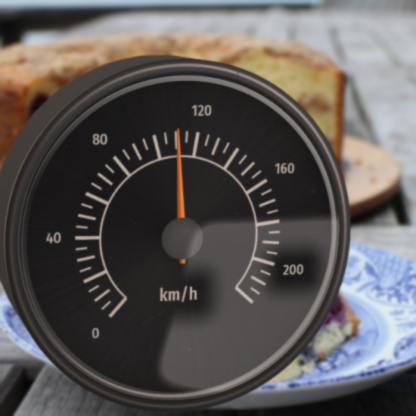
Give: 110 km/h
